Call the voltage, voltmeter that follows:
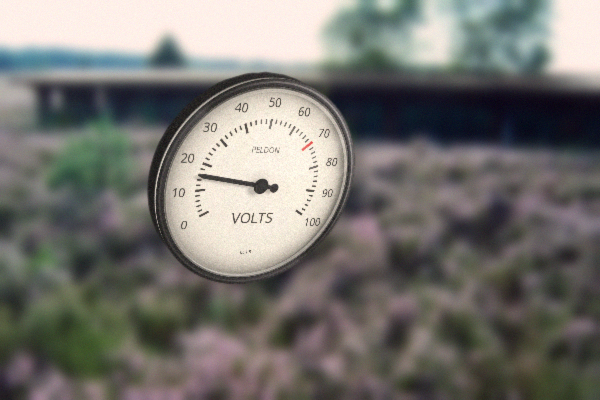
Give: 16 V
